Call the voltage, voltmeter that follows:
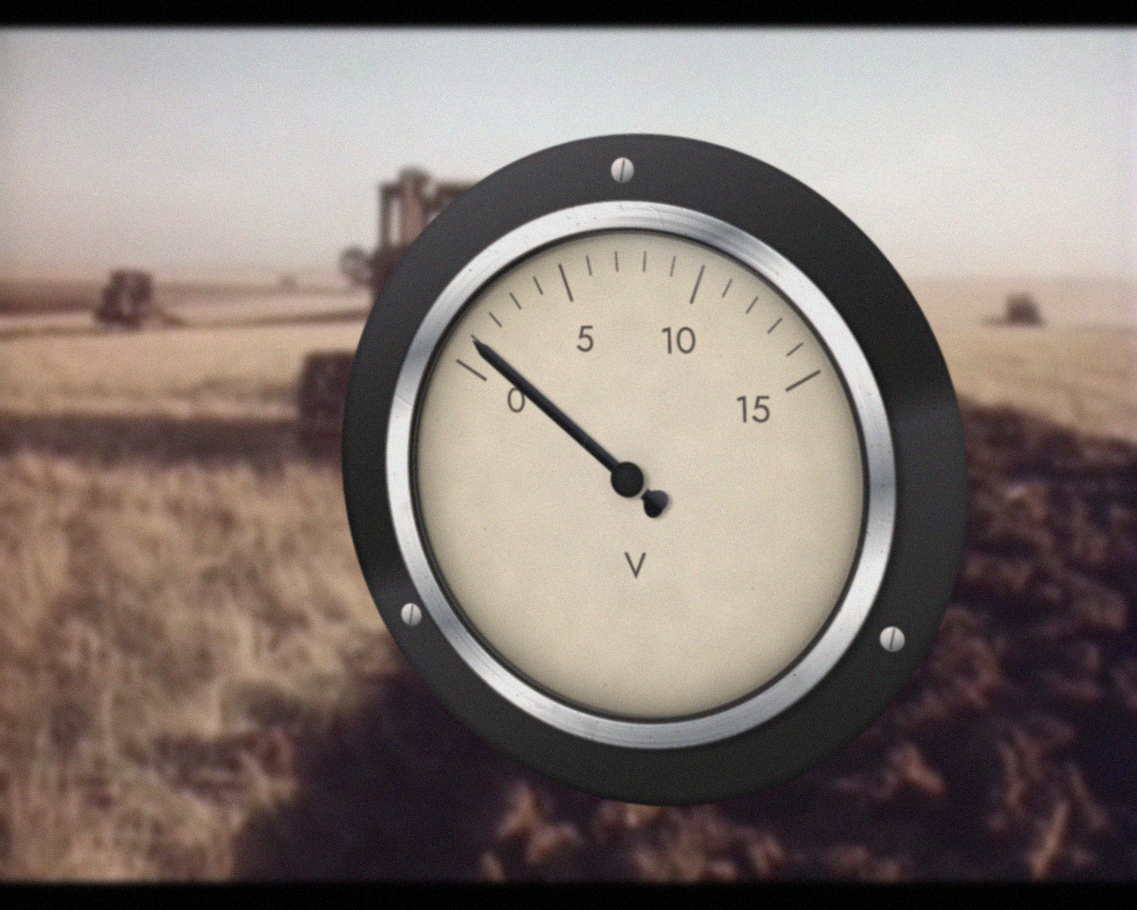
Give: 1 V
